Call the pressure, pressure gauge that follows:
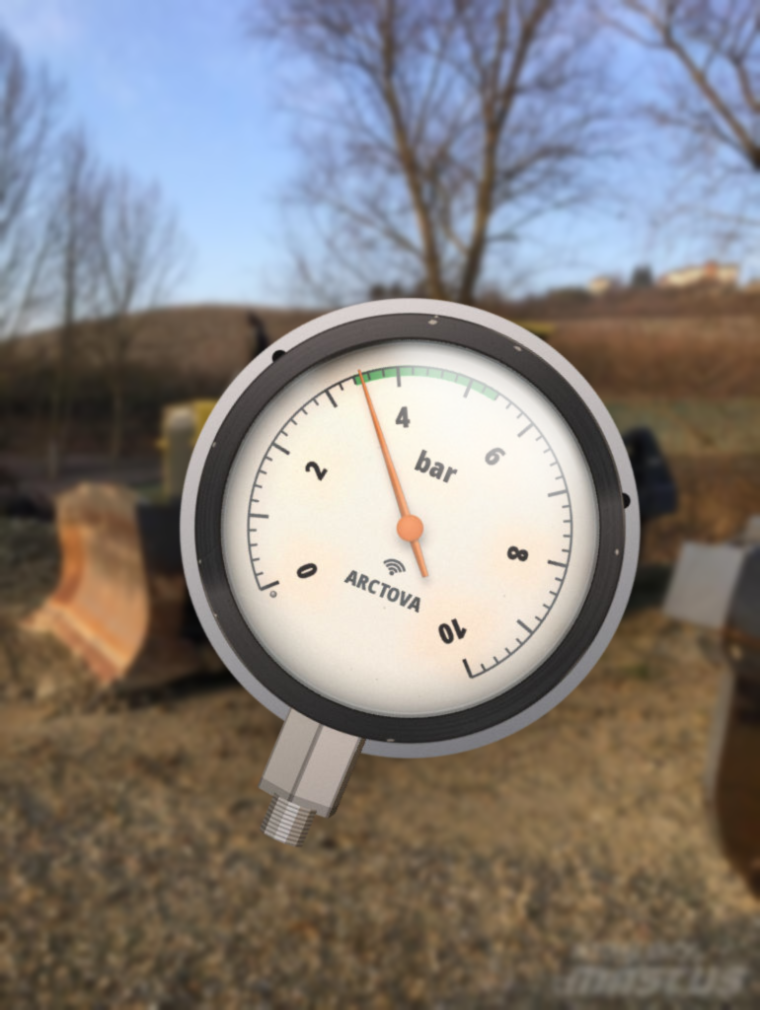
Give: 3.5 bar
